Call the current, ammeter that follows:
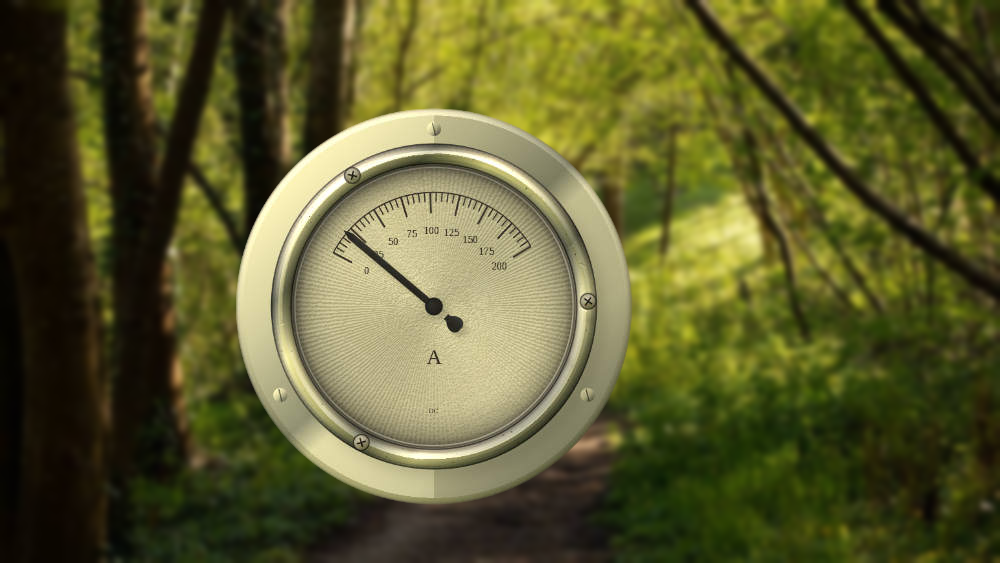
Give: 20 A
